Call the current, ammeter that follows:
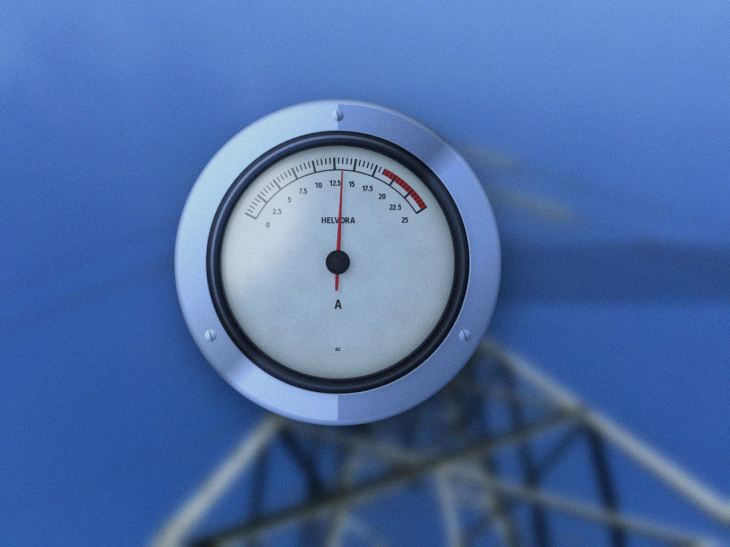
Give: 13.5 A
